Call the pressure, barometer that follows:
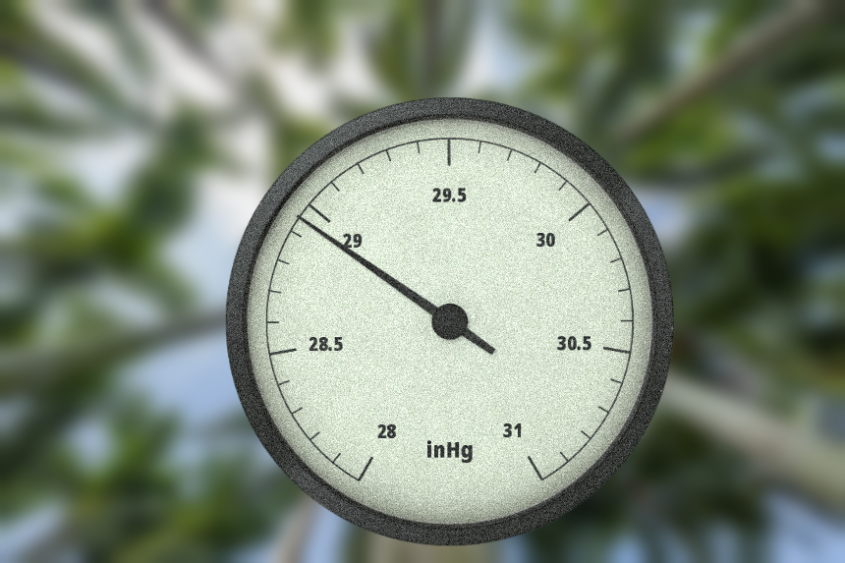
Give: 28.95 inHg
